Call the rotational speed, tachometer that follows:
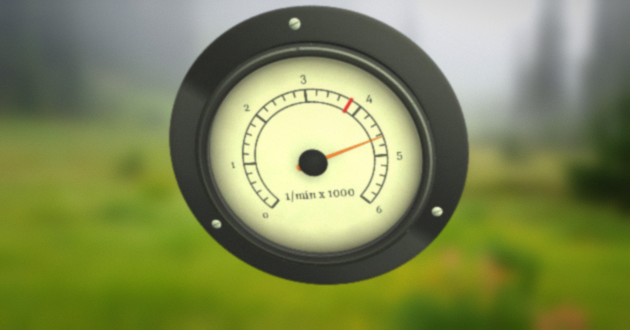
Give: 4600 rpm
